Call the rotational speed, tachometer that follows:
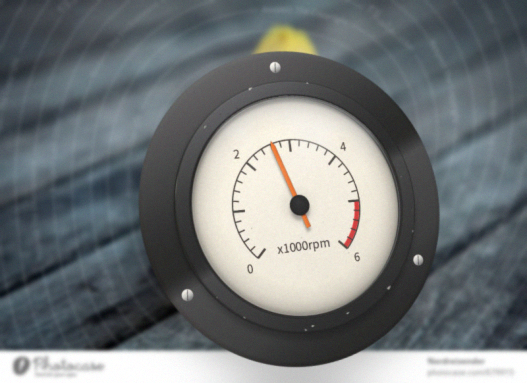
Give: 2600 rpm
